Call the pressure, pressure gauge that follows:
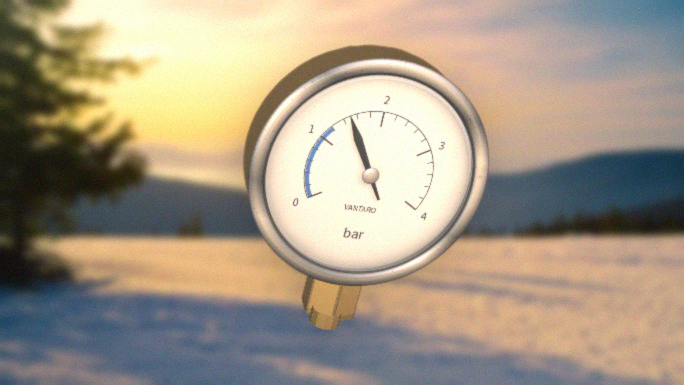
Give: 1.5 bar
